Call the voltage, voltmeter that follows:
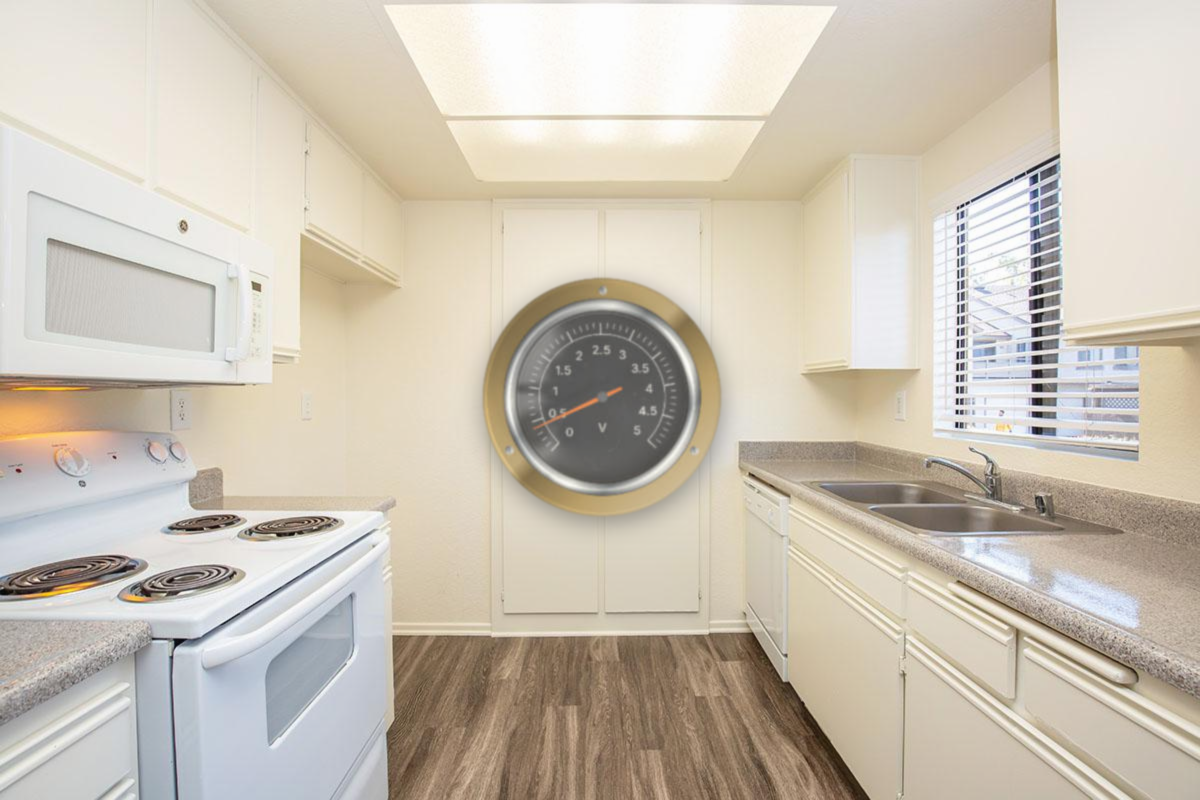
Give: 0.4 V
